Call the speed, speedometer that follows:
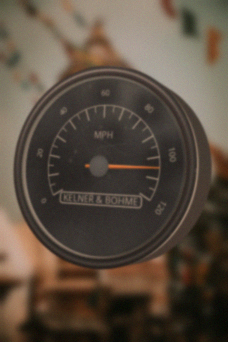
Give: 105 mph
